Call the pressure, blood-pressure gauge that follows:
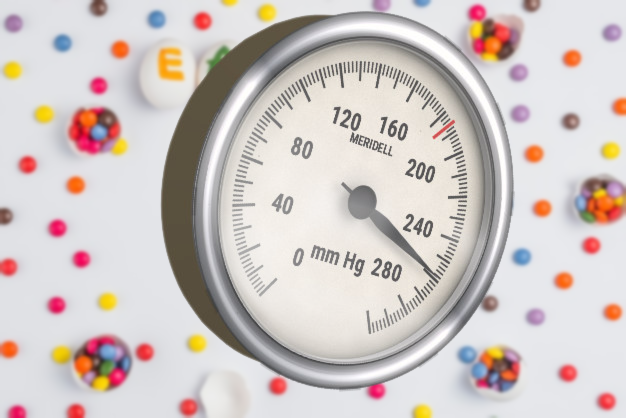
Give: 260 mmHg
